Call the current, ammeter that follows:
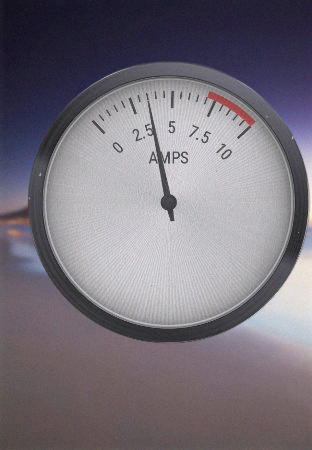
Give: 3.5 A
